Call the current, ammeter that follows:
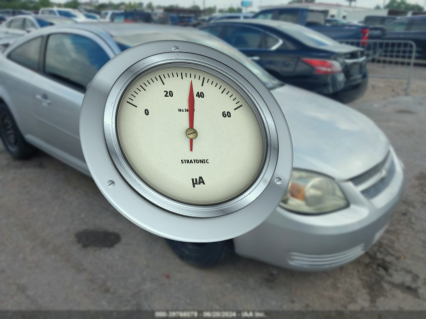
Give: 34 µA
